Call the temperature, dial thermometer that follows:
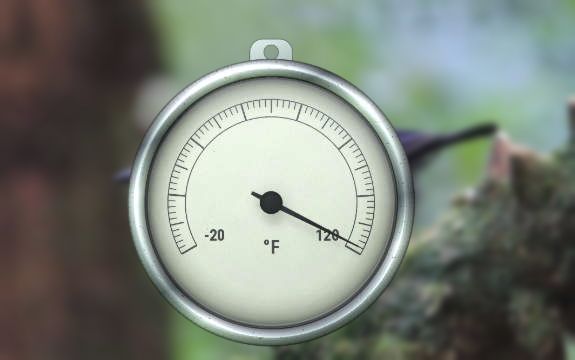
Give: 118 °F
